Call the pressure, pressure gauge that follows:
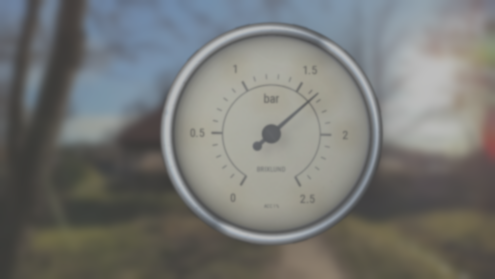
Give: 1.65 bar
